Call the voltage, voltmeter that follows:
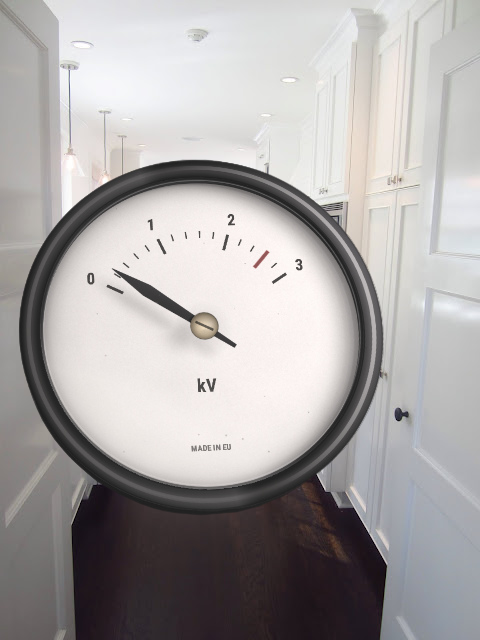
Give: 0.2 kV
